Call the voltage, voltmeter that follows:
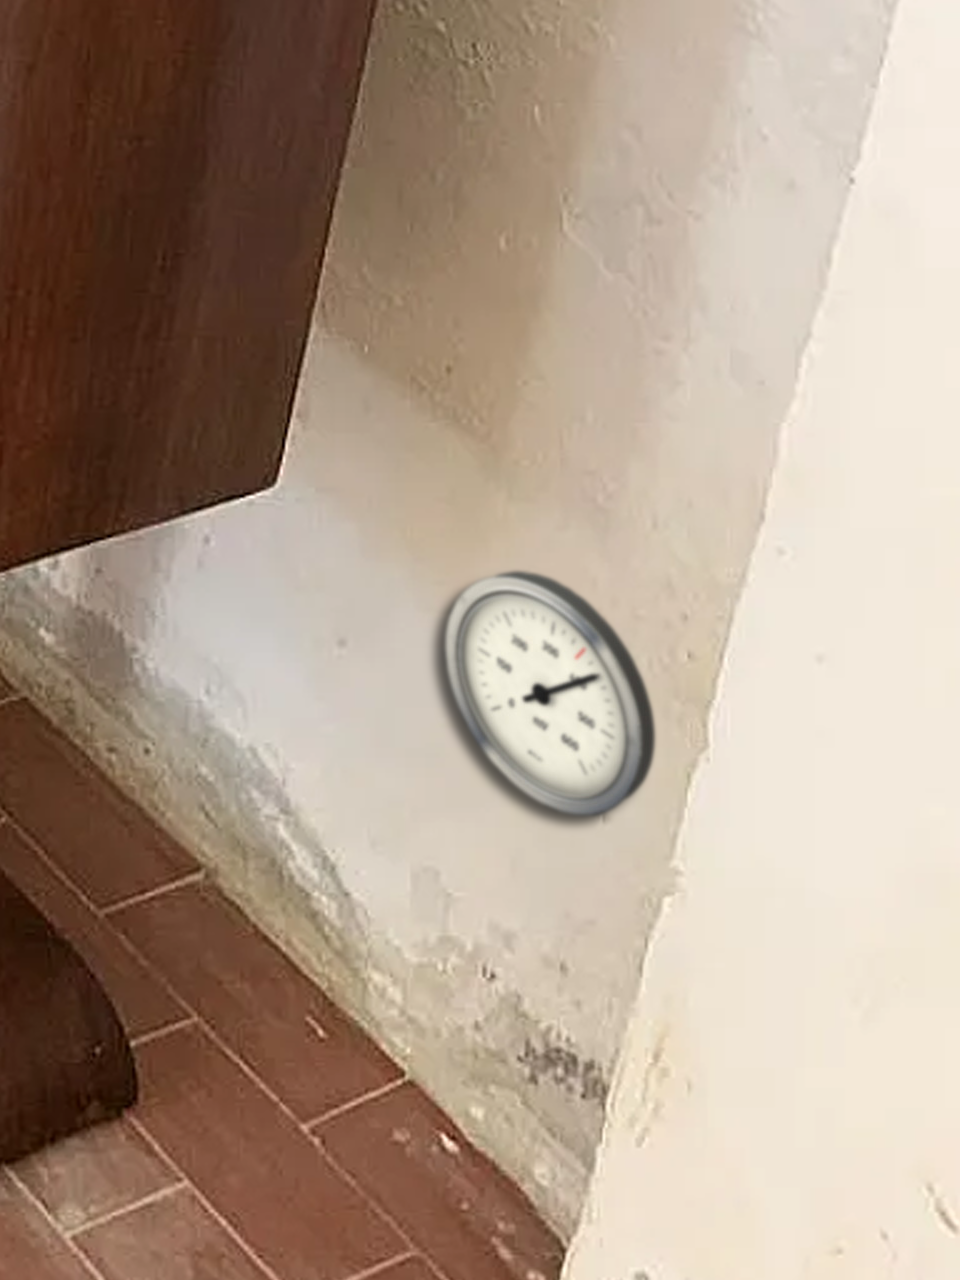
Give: 400 mV
